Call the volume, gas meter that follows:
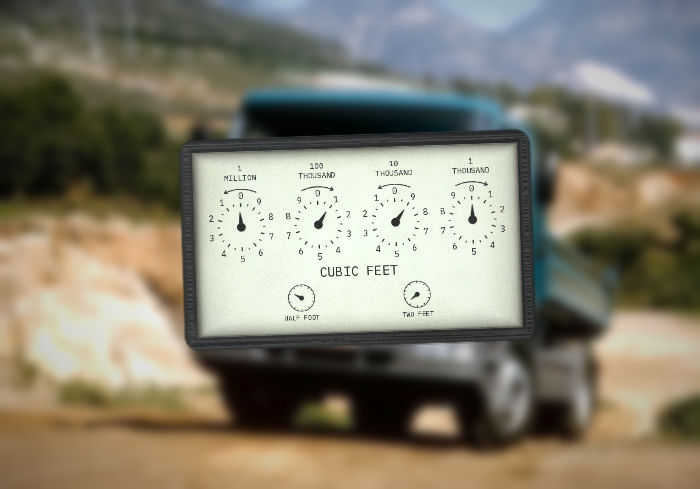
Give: 9000 ft³
